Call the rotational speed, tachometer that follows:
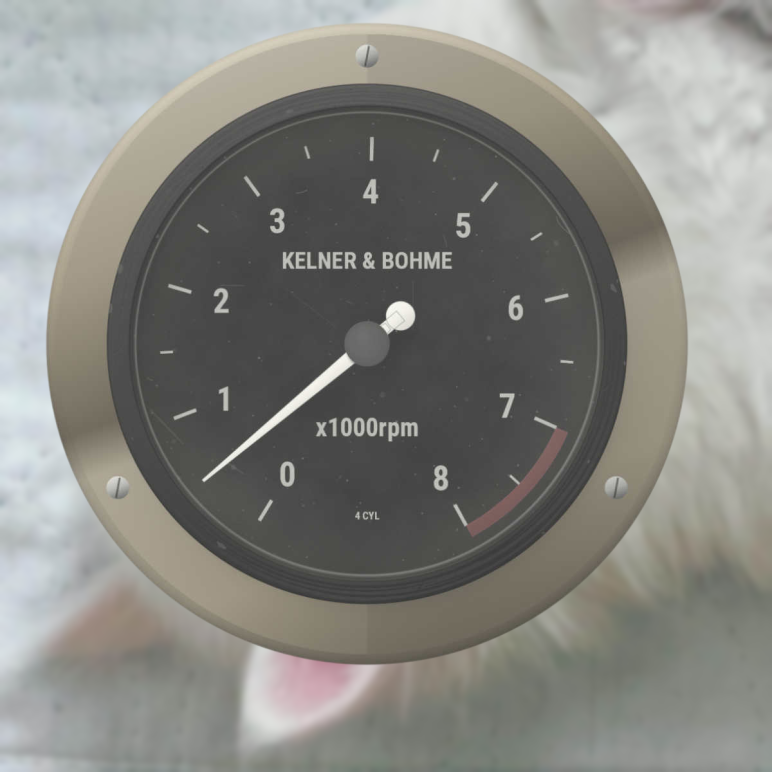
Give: 500 rpm
